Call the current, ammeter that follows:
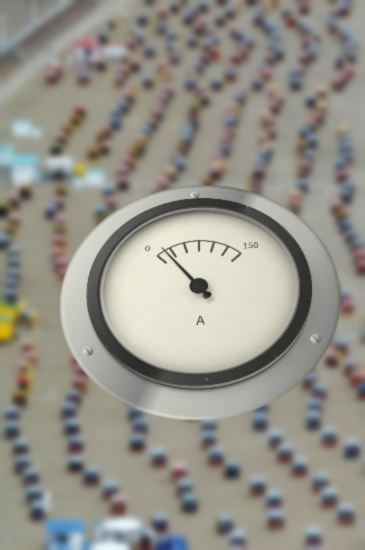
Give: 12.5 A
